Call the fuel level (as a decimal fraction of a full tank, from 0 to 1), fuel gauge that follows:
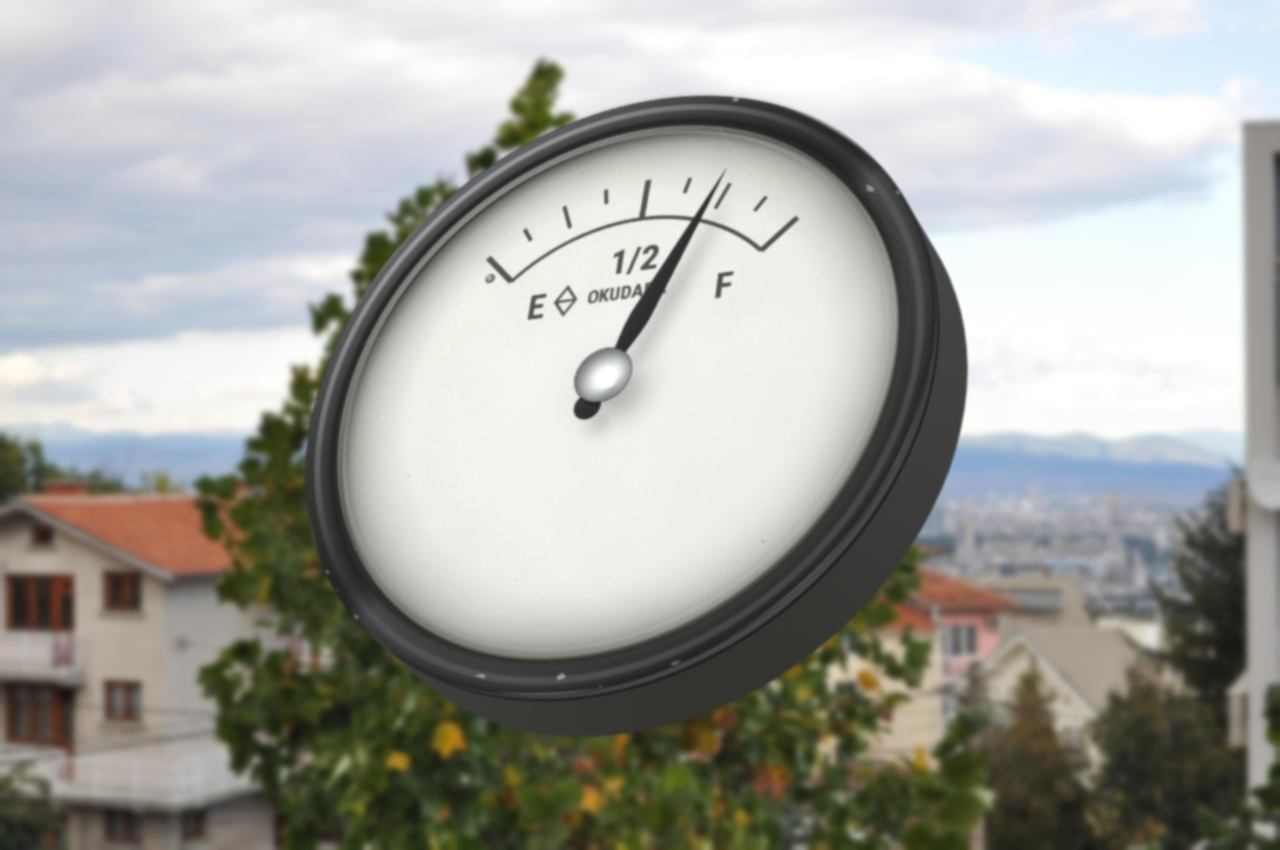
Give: 0.75
